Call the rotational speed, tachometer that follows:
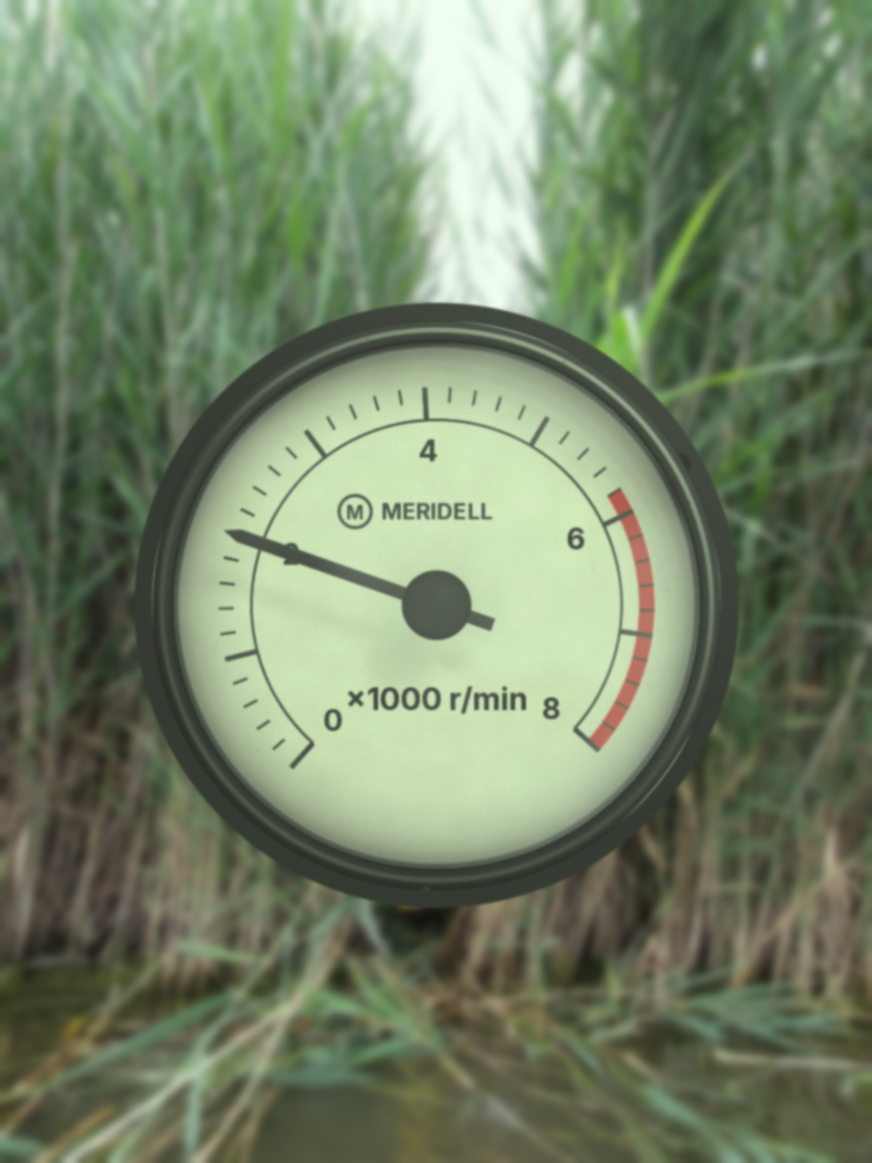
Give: 2000 rpm
